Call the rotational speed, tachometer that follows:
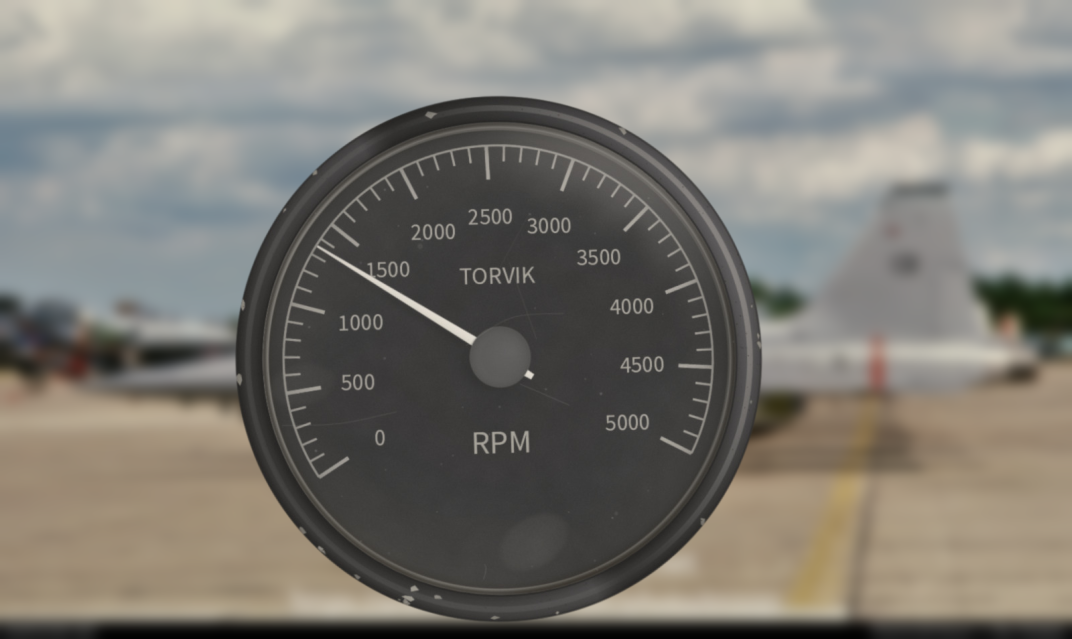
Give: 1350 rpm
